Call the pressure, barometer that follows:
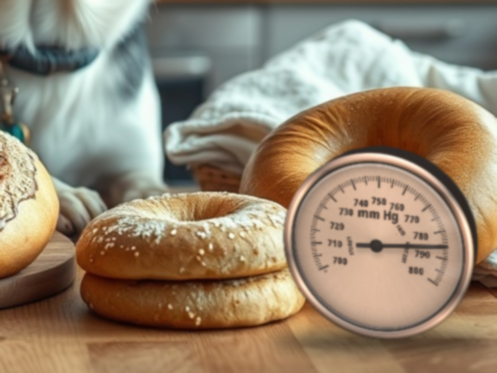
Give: 785 mmHg
